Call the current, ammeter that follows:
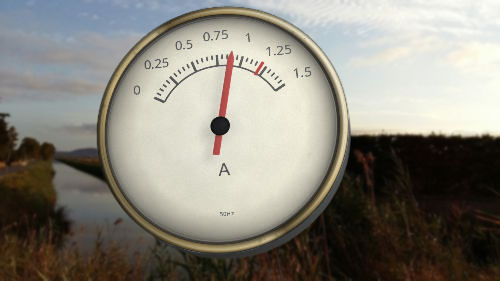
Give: 0.9 A
